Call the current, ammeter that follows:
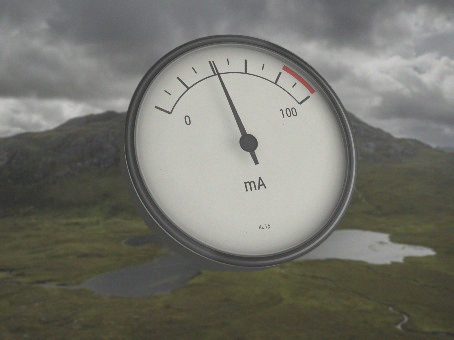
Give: 40 mA
